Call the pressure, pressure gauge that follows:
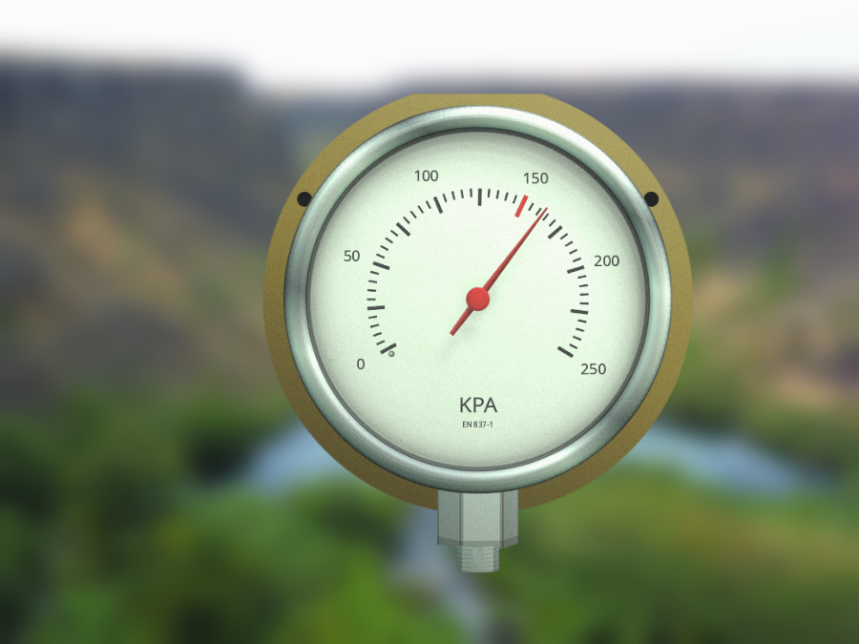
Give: 162.5 kPa
